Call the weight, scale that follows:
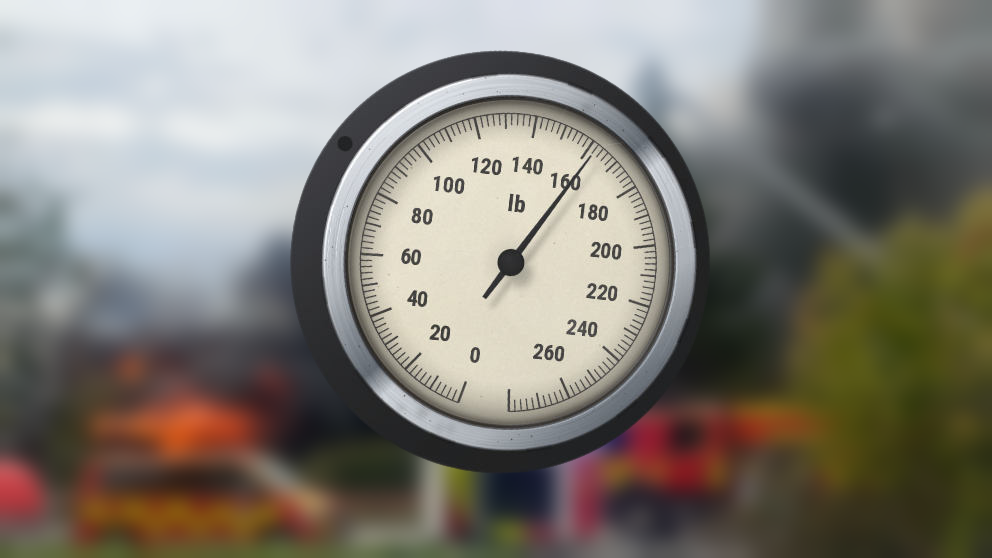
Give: 162 lb
